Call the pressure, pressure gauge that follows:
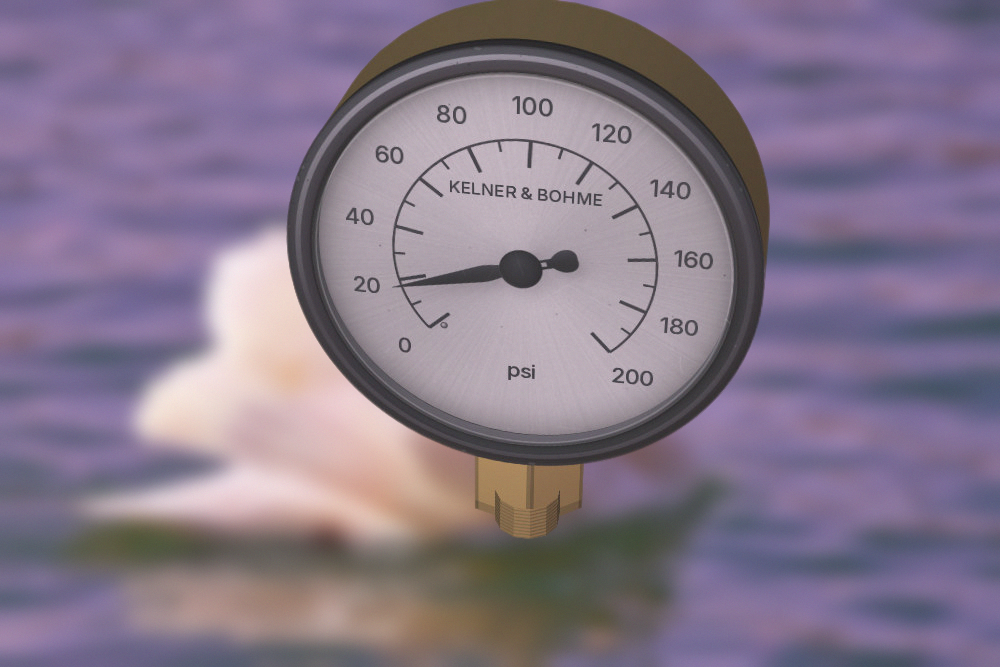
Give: 20 psi
